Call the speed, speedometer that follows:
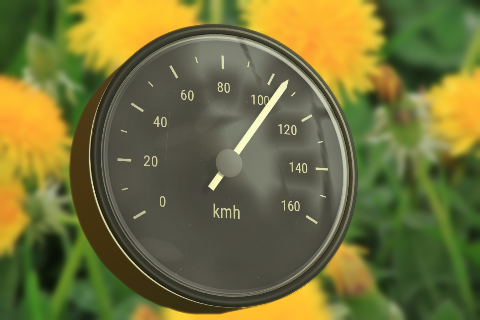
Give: 105 km/h
